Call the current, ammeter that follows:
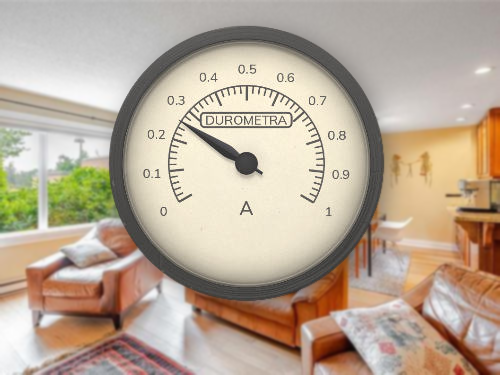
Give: 0.26 A
